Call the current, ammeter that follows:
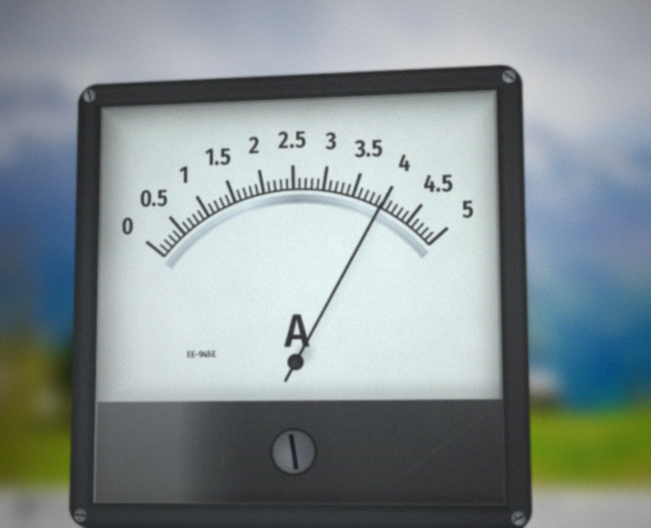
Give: 4 A
